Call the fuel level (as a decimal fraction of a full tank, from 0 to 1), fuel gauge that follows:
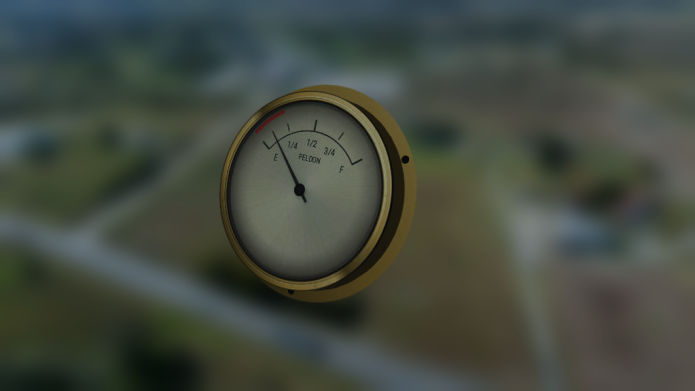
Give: 0.125
